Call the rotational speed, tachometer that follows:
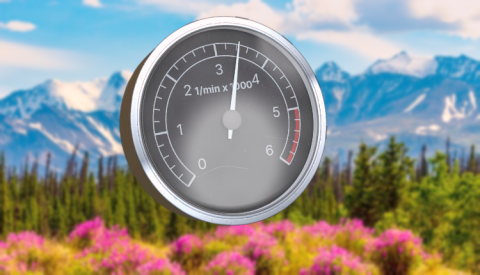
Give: 3400 rpm
